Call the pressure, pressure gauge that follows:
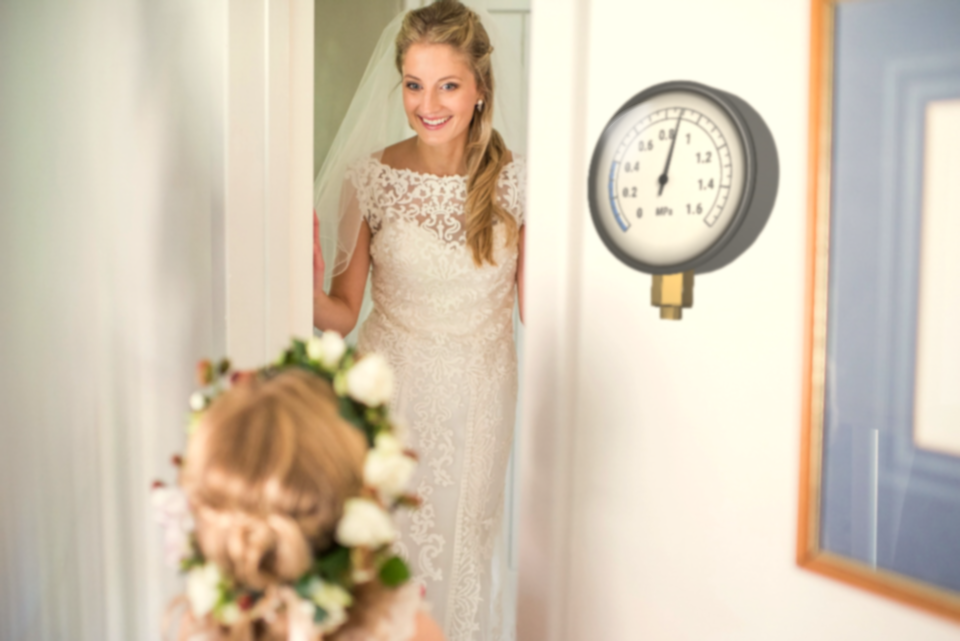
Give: 0.9 MPa
